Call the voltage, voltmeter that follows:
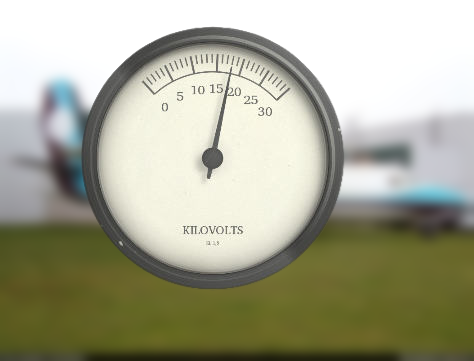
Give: 18 kV
